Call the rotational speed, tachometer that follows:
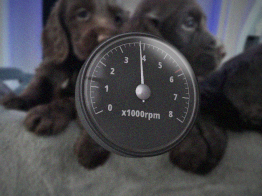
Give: 3800 rpm
